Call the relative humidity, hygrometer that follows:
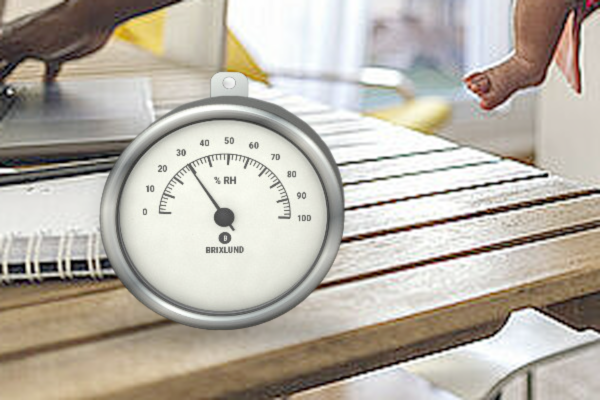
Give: 30 %
